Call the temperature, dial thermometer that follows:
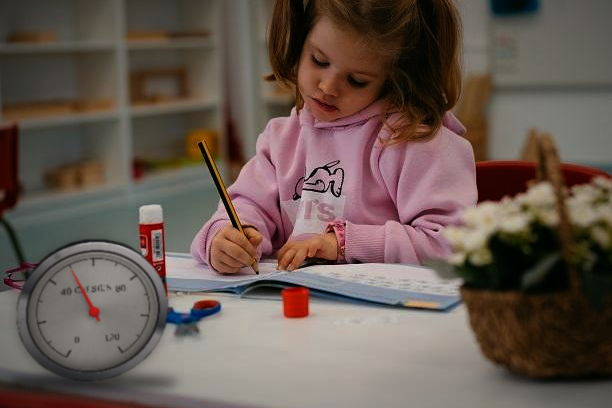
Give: 50 °C
